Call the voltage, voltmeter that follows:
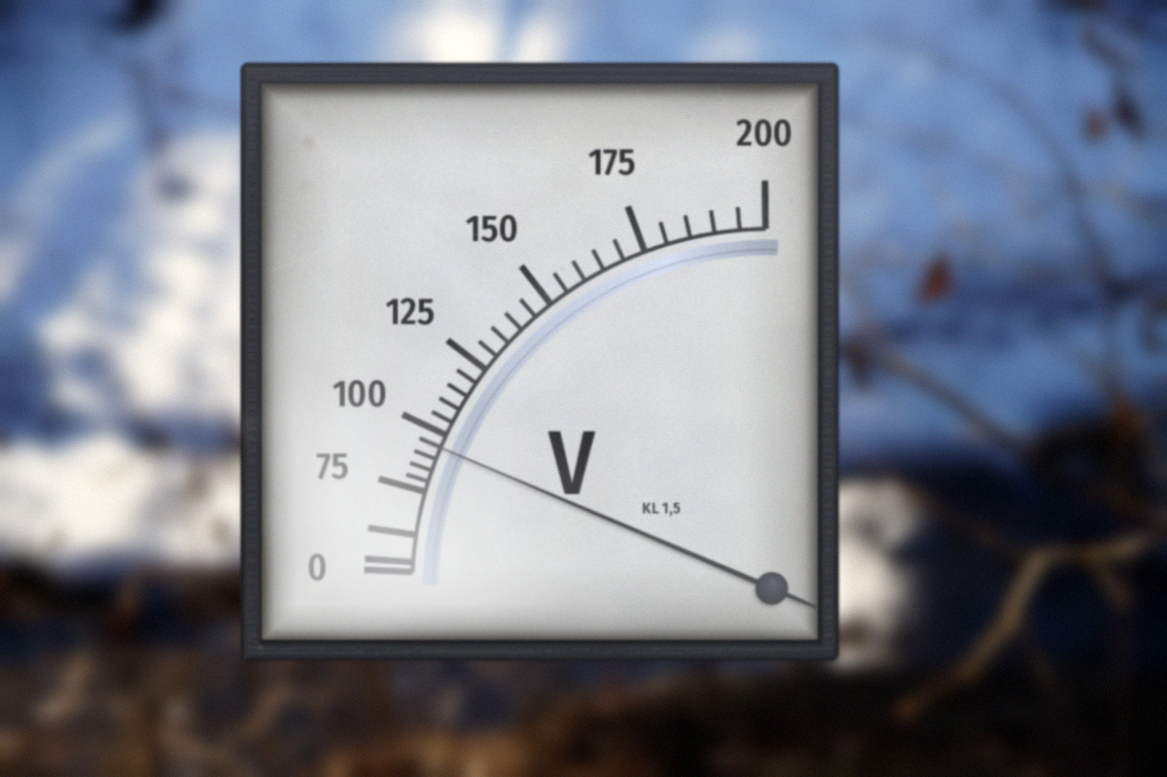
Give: 95 V
